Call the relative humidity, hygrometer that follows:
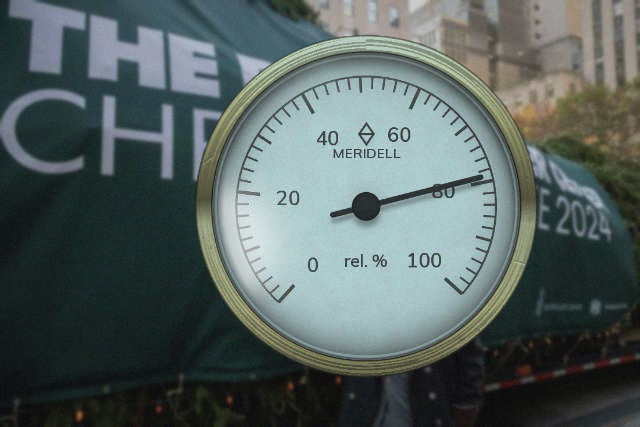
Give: 79 %
